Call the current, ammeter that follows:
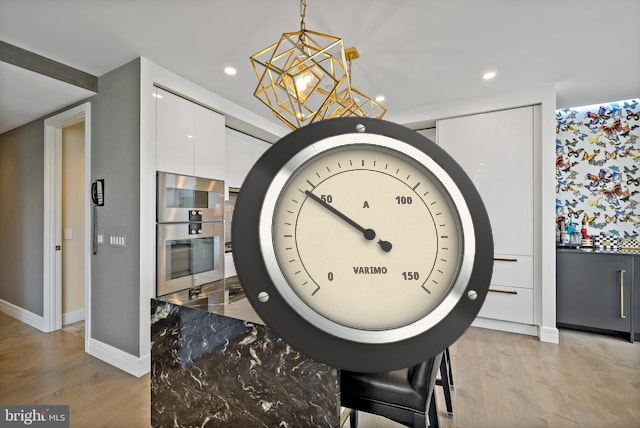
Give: 45 A
